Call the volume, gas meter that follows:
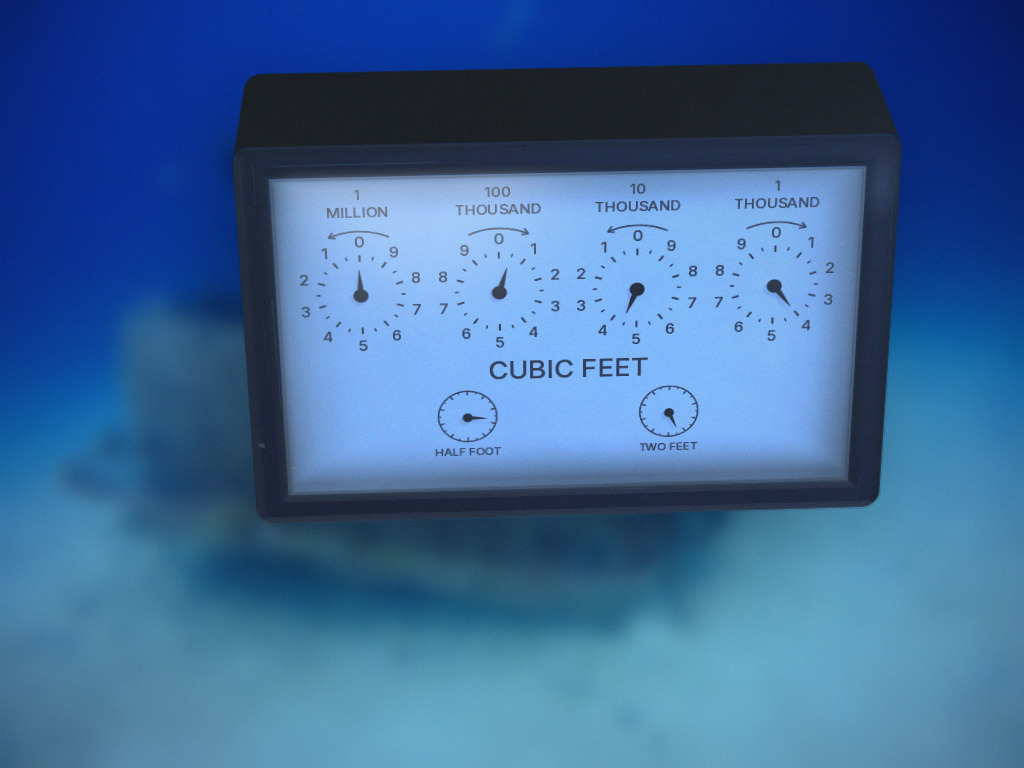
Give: 4400 ft³
